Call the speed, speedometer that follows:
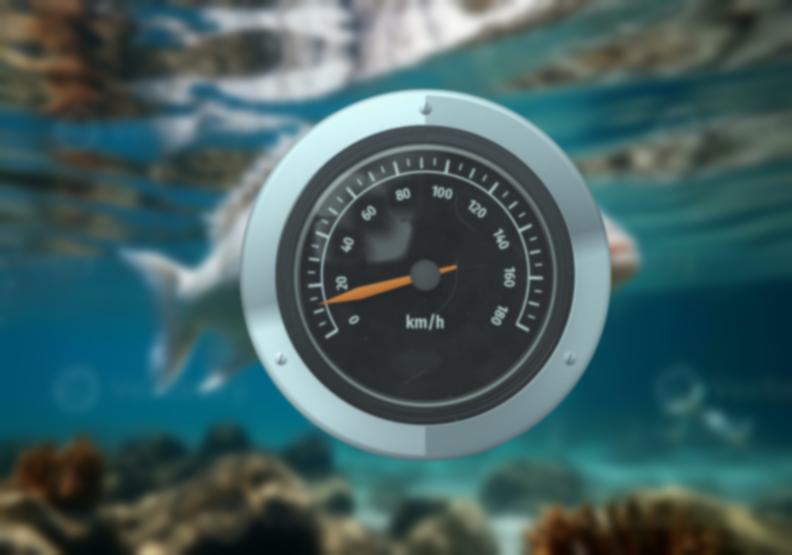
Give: 12.5 km/h
